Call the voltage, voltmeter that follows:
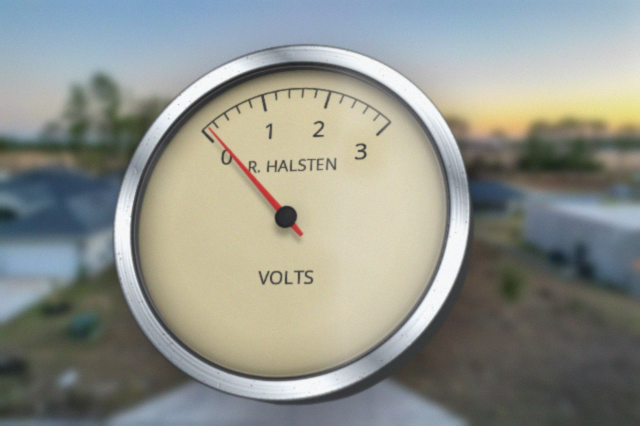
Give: 0.1 V
